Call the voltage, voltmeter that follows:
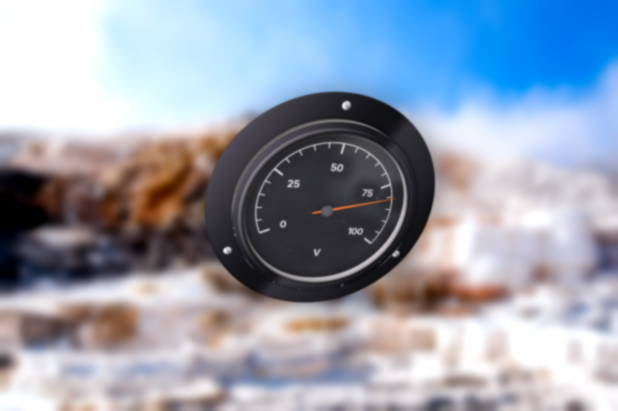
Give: 80 V
